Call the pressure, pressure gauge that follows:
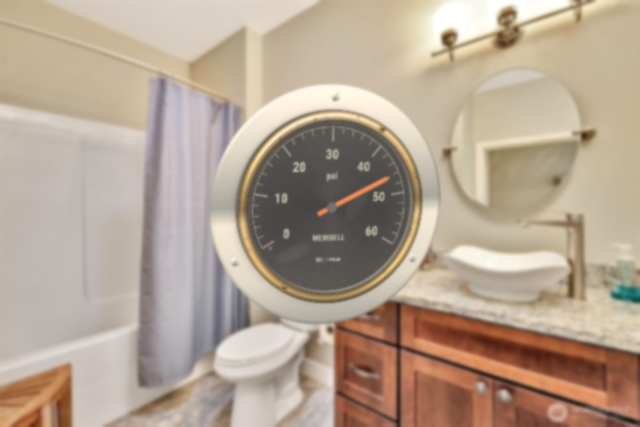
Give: 46 psi
